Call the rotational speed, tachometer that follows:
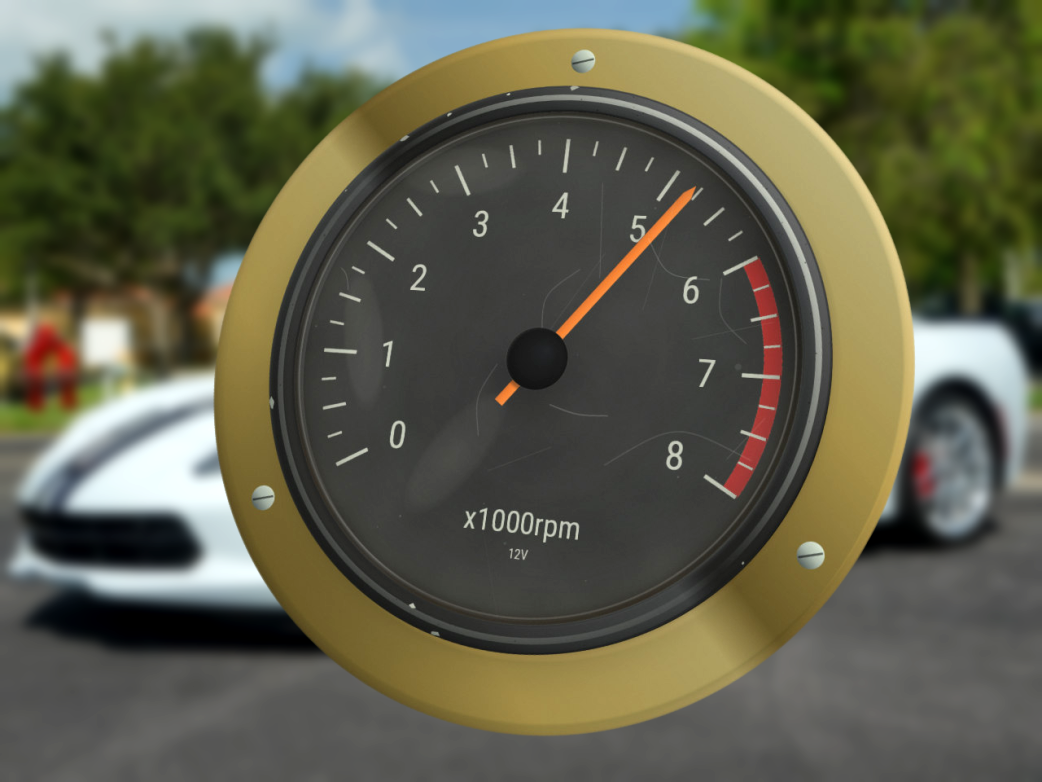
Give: 5250 rpm
